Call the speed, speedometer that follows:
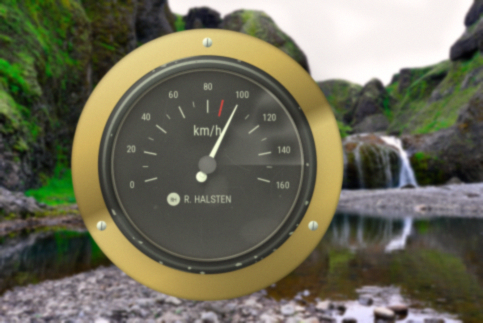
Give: 100 km/h
